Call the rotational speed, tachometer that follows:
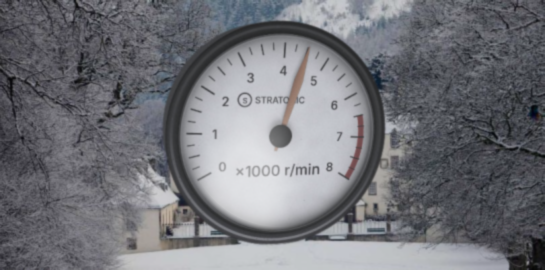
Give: 4500 rpm
